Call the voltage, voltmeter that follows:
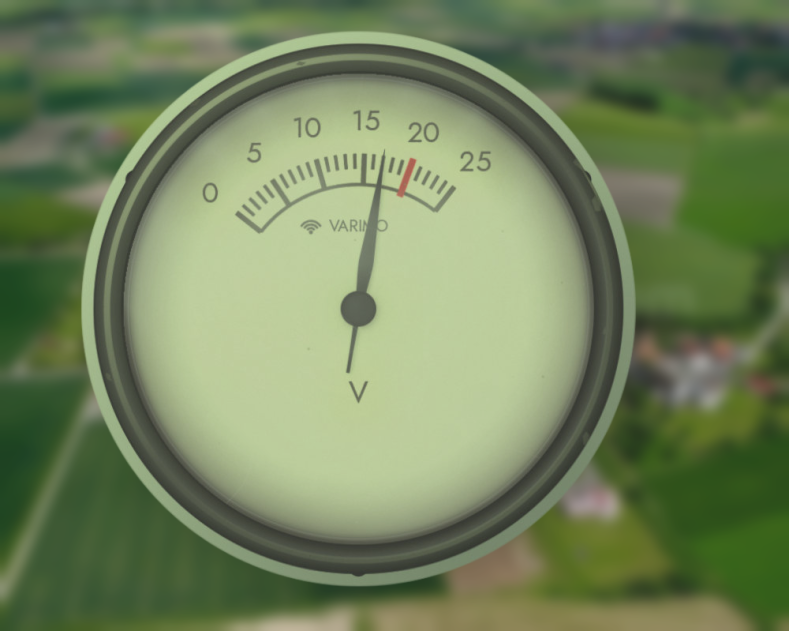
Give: 17 V
